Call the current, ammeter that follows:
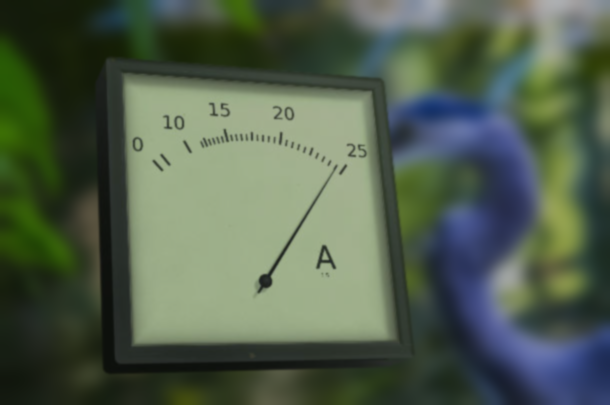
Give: 24.5 A
